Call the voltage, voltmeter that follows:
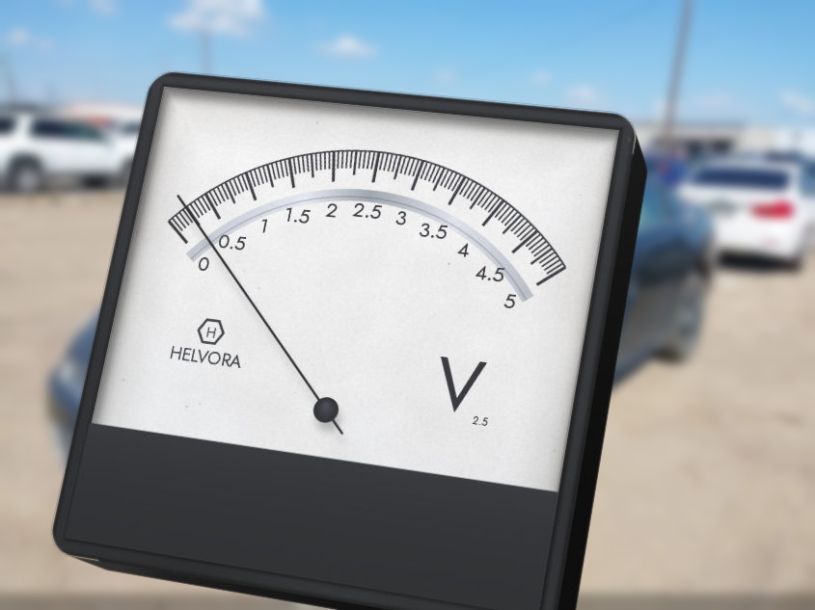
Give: 0.25 V
